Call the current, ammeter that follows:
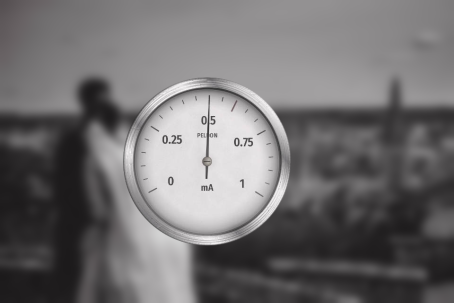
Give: 0.5 mA
